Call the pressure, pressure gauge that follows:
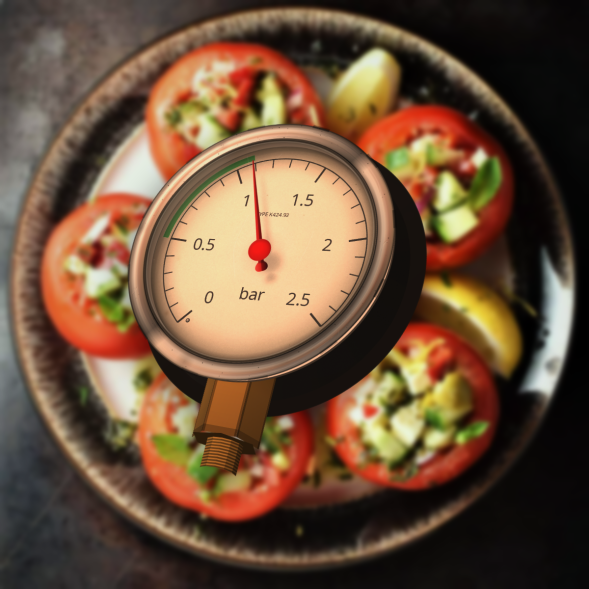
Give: 1.1 bar
